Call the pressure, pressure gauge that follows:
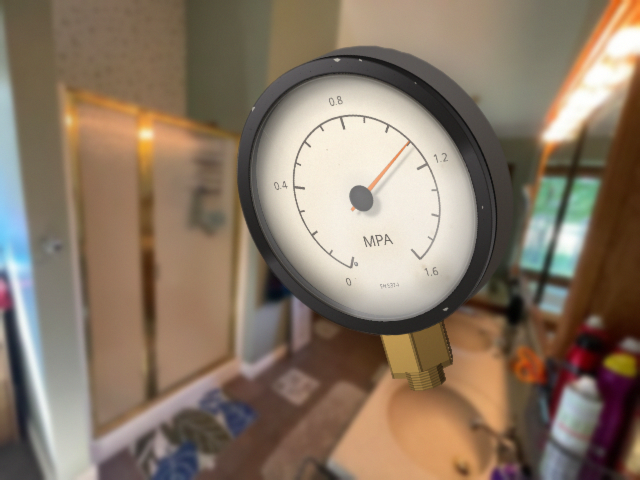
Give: 1.1 MPa
